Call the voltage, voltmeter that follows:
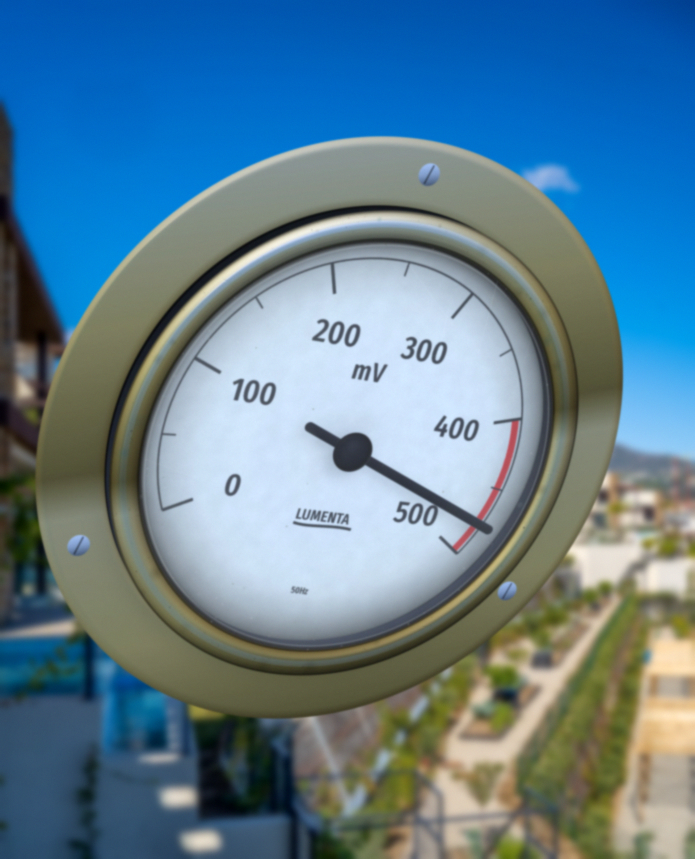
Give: 475 mV
